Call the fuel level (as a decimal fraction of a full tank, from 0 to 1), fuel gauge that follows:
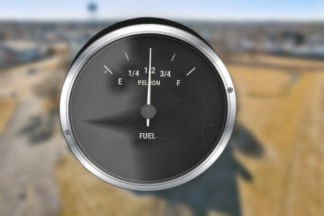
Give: 0.5
